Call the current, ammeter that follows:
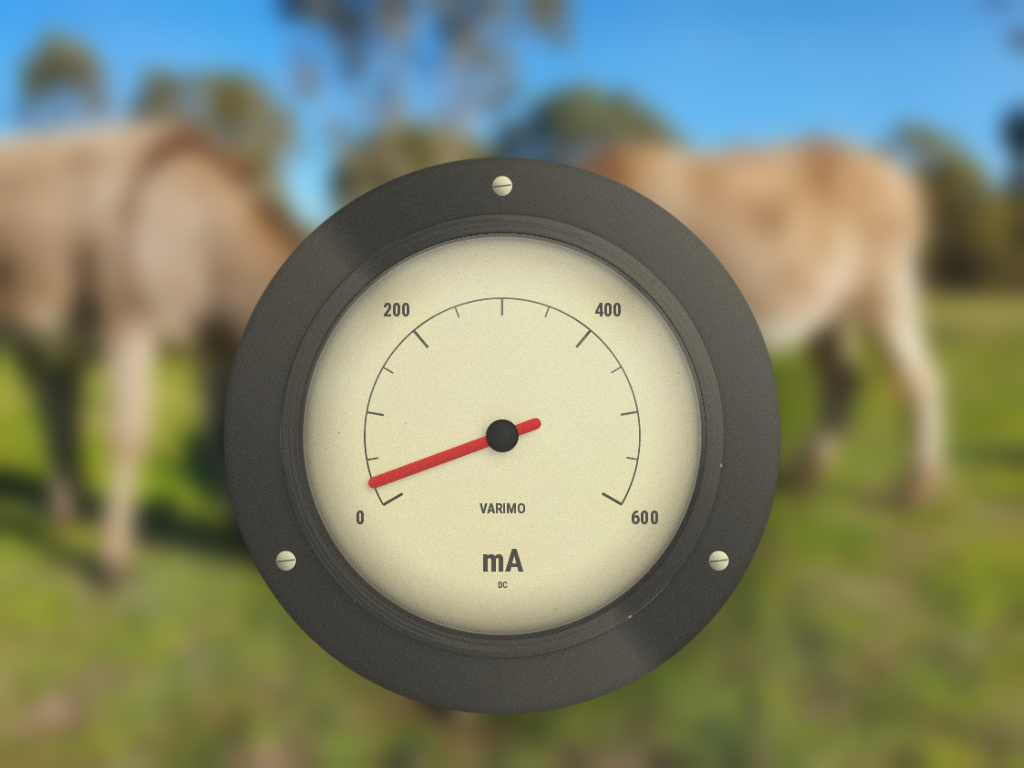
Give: 25 mA
